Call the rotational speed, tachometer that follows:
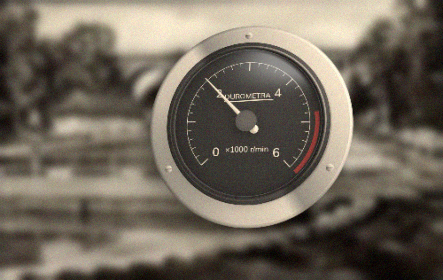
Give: 2000 rpm
